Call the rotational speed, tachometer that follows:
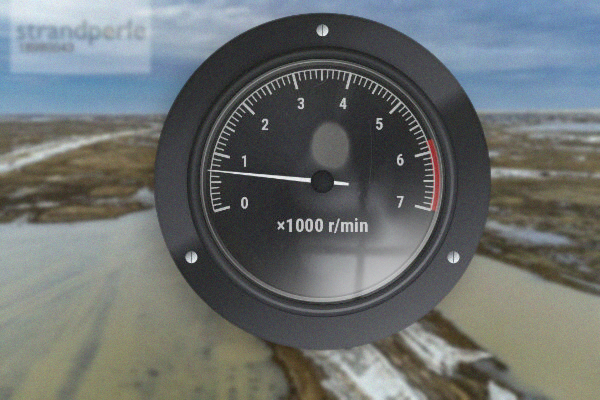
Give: 700 rpm
